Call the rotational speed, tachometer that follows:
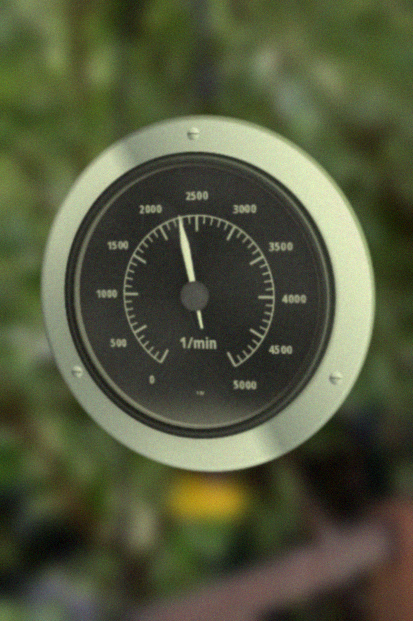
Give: 2300 rpm
